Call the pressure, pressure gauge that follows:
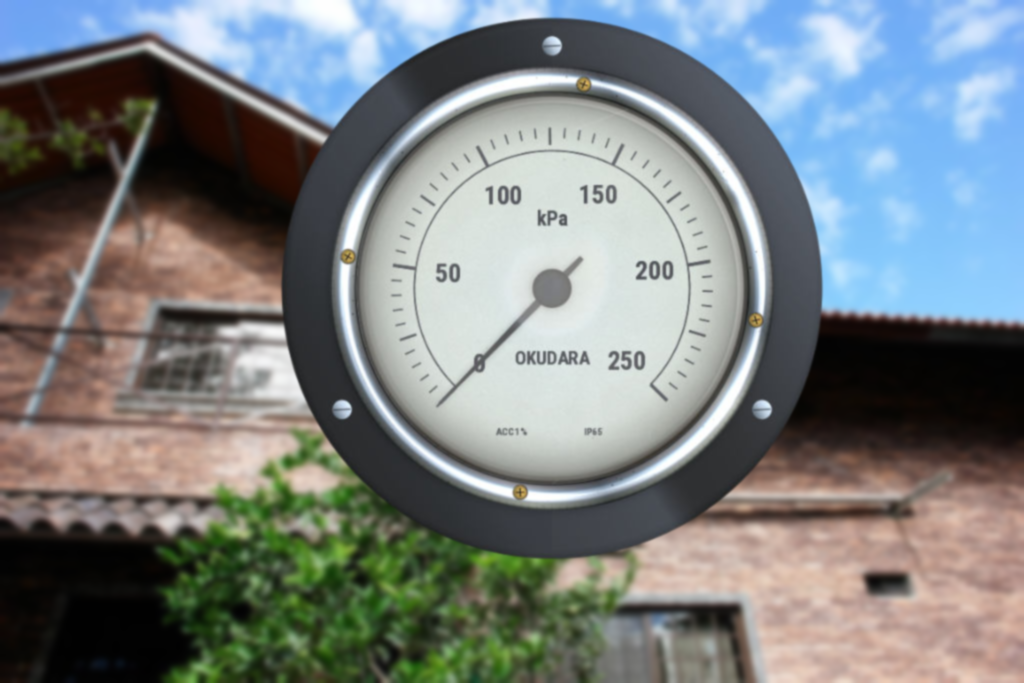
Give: 0 kPa
